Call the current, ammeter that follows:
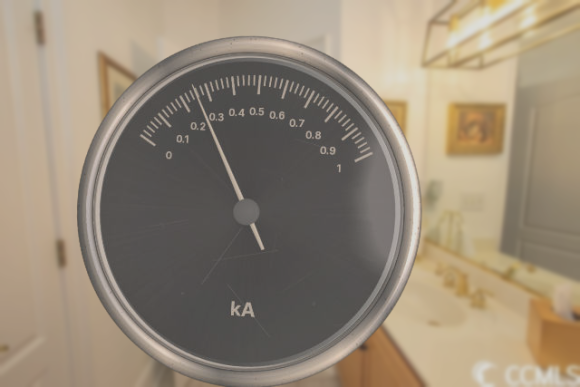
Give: 0.26 kA
